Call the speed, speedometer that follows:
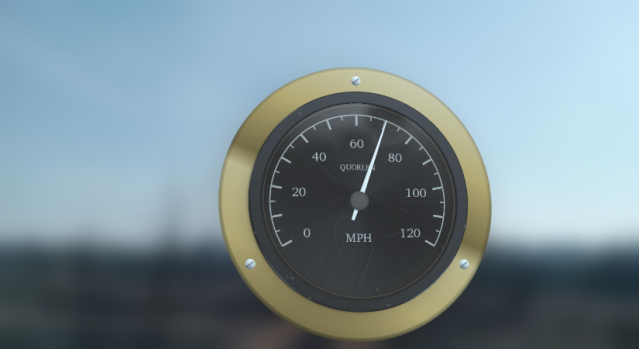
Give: 70 mph
